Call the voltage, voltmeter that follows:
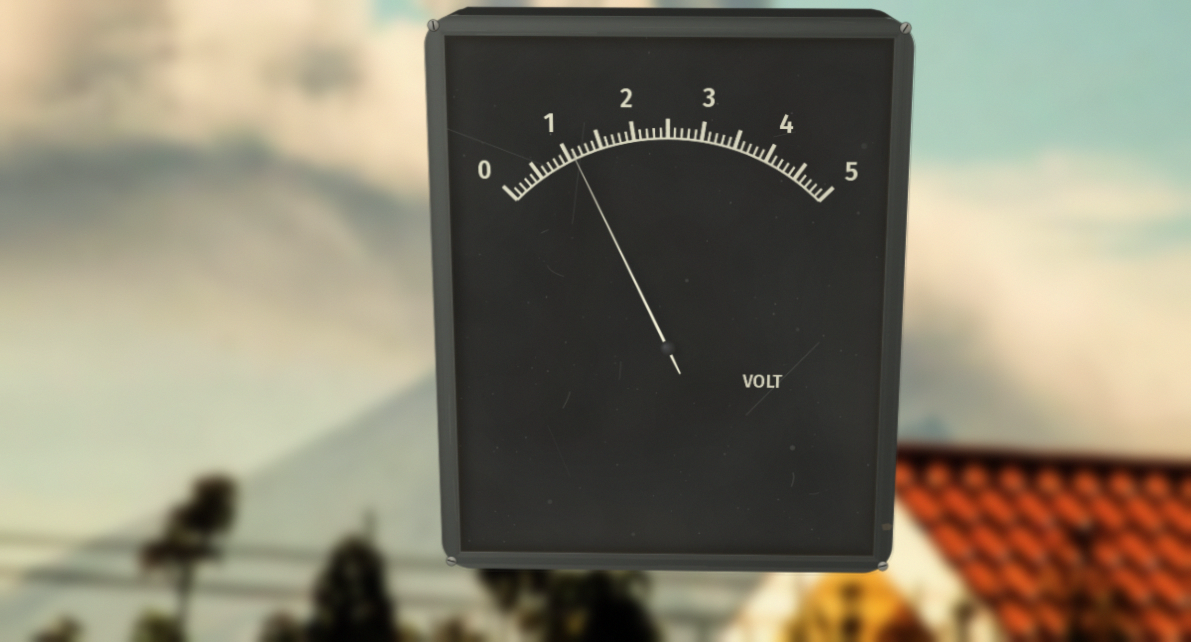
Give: 1.1 V
